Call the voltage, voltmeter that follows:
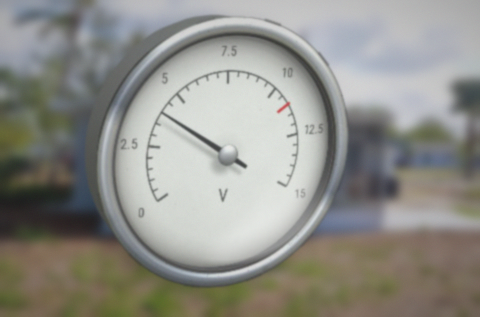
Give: 4 V
